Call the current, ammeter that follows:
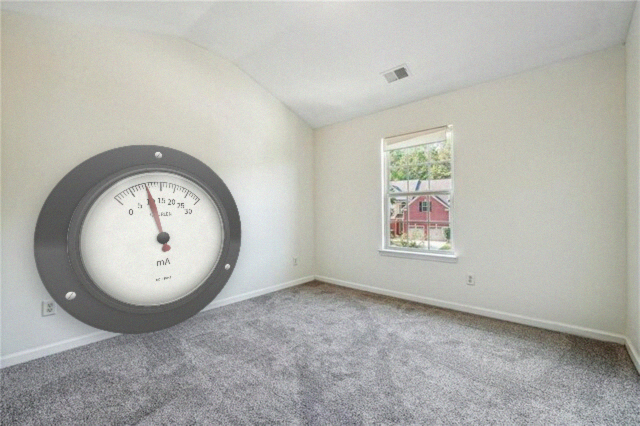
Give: 10 mA
